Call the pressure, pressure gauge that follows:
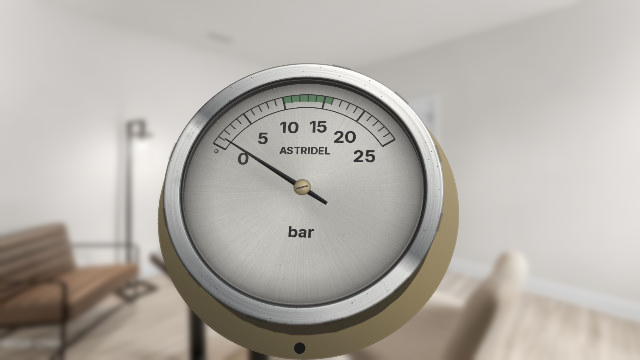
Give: 1 bar
